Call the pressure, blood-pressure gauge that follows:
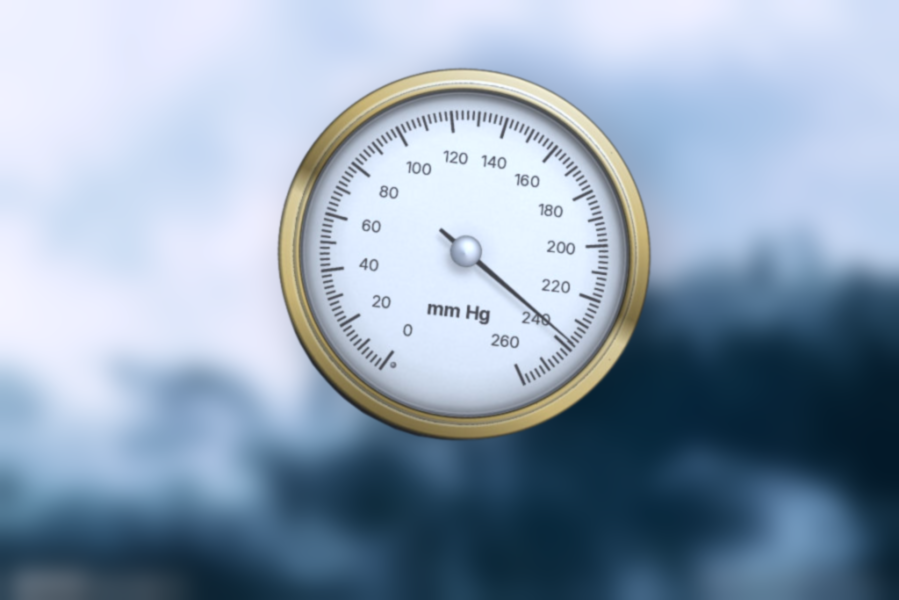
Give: 238 mmHg
